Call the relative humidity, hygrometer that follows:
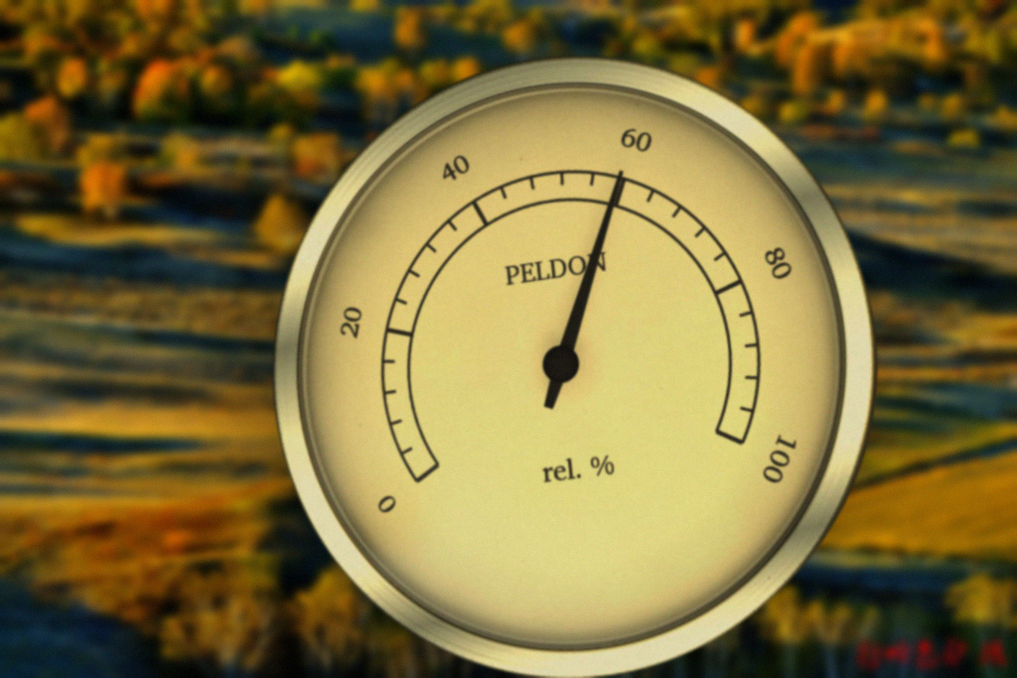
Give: 60 %
